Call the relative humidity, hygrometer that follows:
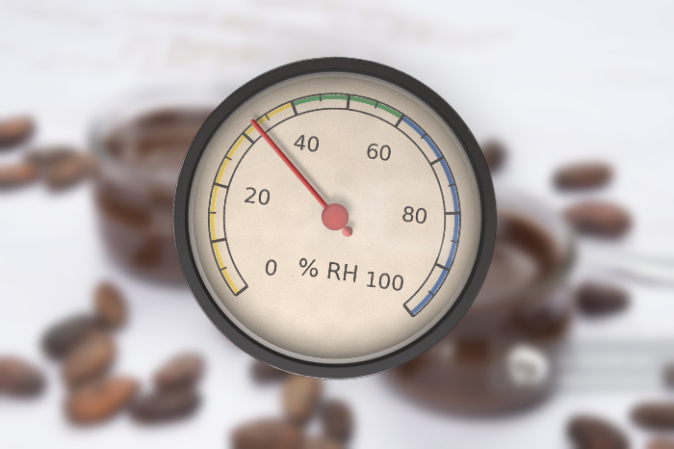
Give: 32.5 %
